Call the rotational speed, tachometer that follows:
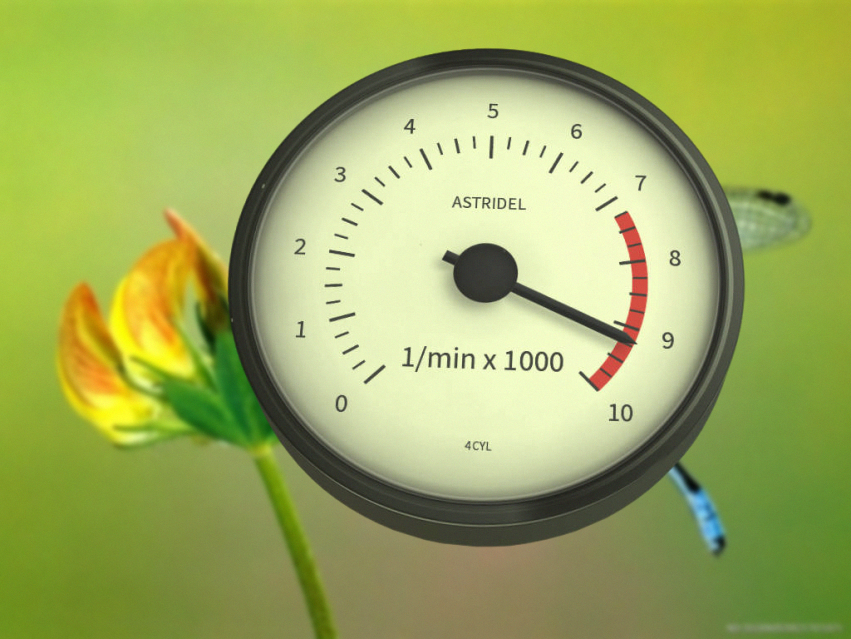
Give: 9250 rpm
